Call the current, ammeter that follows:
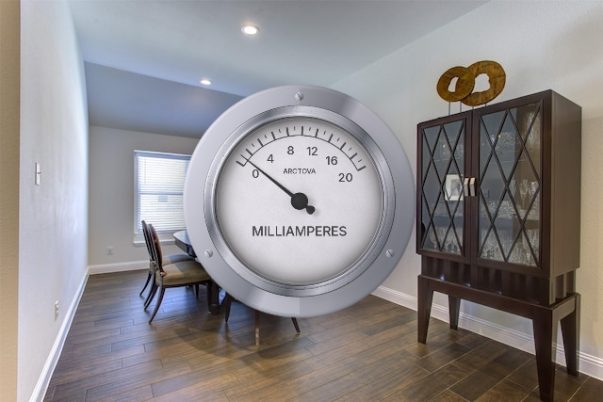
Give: 1 mA
